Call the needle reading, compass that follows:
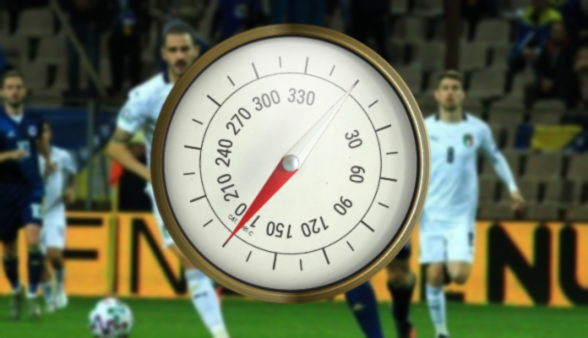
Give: 180 °
